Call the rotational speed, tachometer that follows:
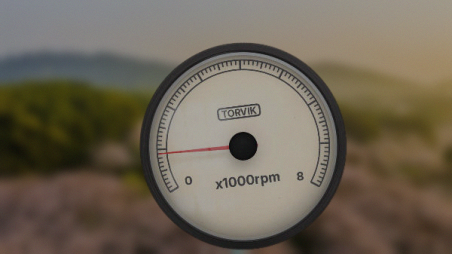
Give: 900 rpm
